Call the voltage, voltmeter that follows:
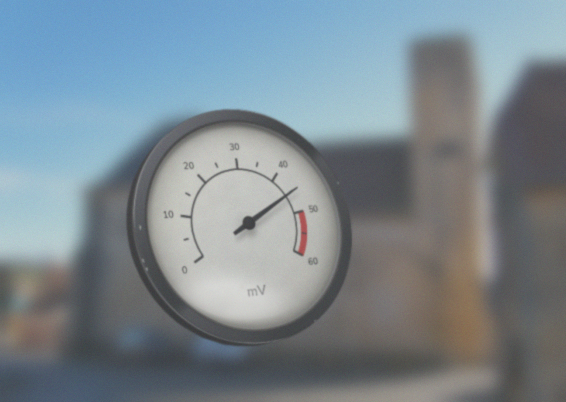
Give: 45 mV
